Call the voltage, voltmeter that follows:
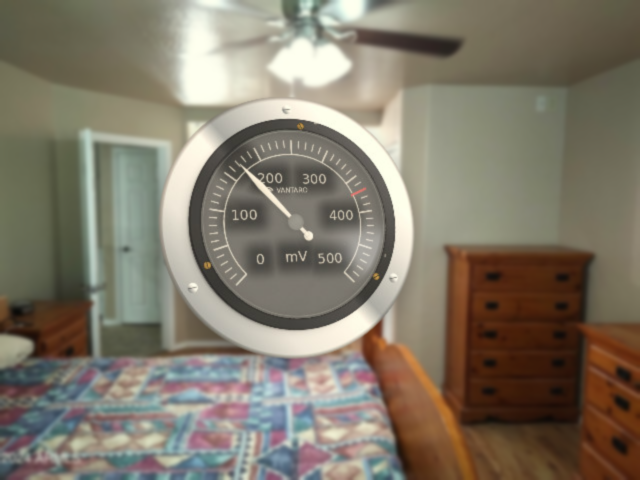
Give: 170 mV
